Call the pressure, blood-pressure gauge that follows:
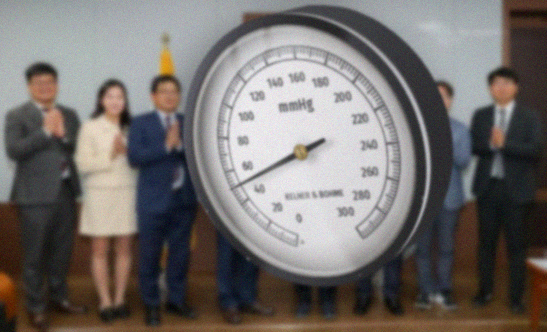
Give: 50 mmHg
